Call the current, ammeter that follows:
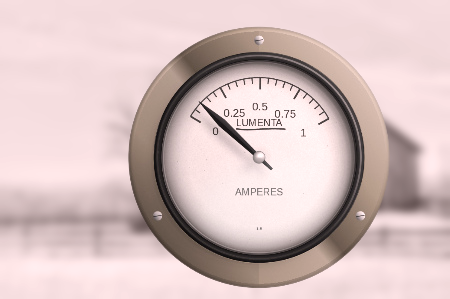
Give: 0.1 A
